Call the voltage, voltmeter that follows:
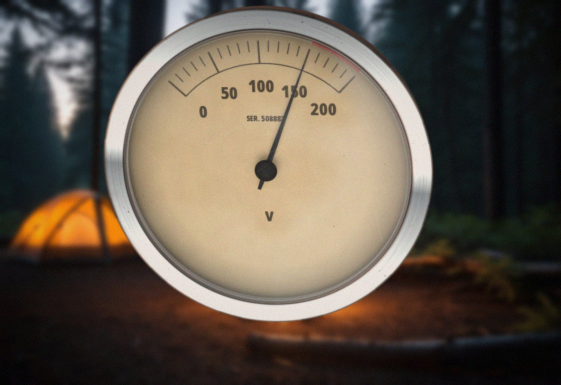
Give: 150 V
